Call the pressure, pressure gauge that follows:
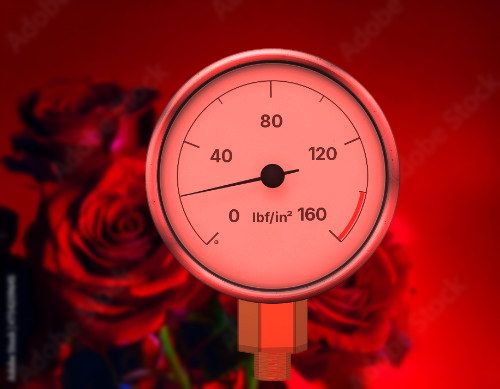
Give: 20 psi
